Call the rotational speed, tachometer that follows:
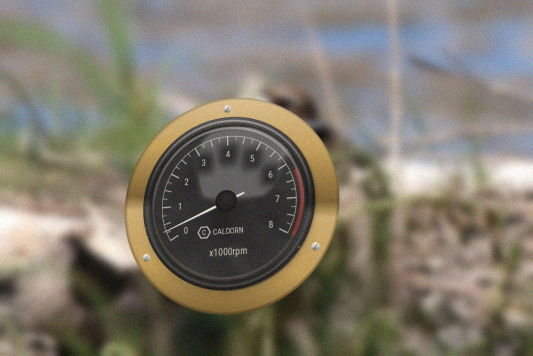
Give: 250 rpm
